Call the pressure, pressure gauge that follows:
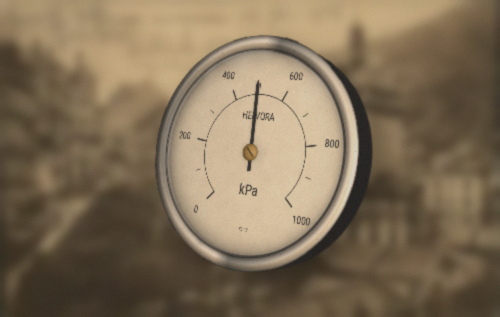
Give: 500 kPa
